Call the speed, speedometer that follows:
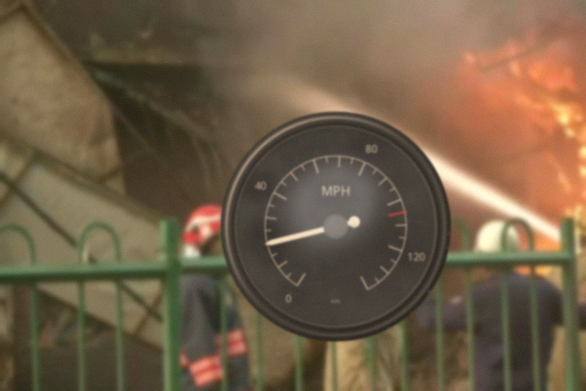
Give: 20 mph
